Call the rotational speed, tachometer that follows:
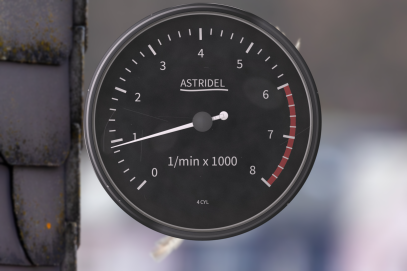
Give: 900 rpm
